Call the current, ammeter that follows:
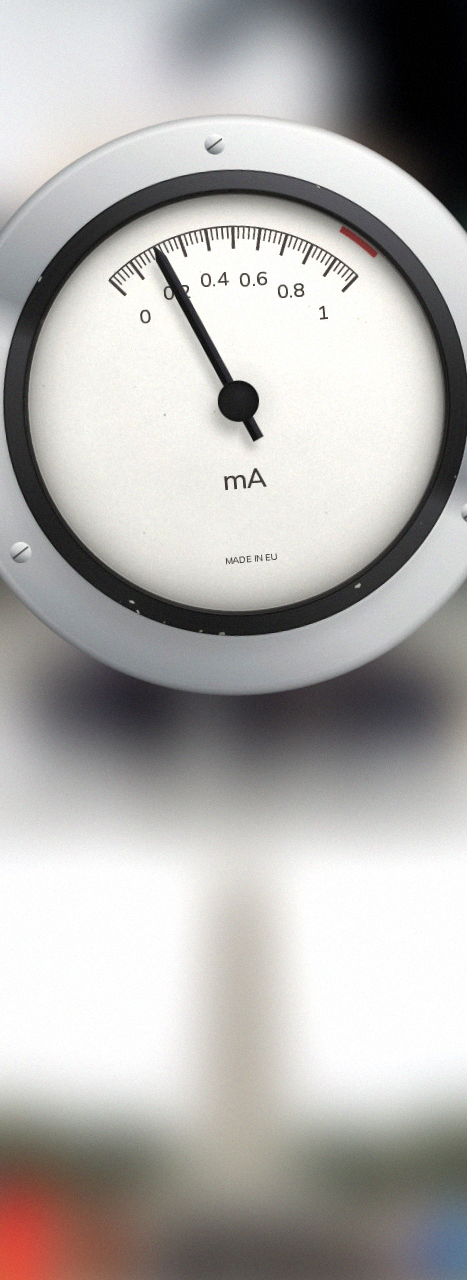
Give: 0.2 mA
